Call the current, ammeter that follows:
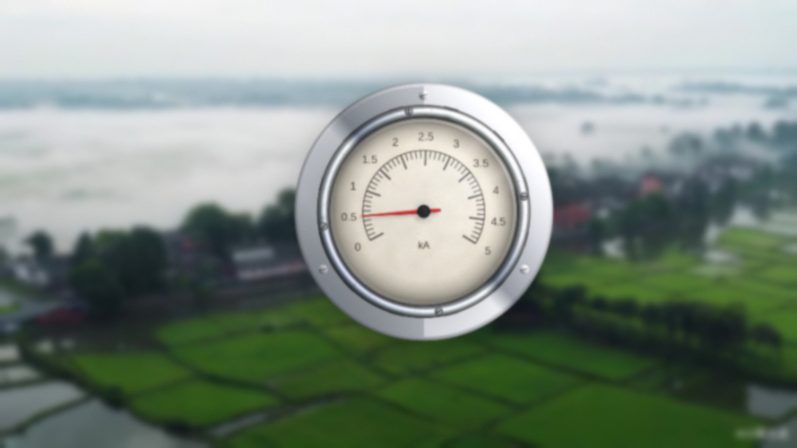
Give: 0.5 kA
